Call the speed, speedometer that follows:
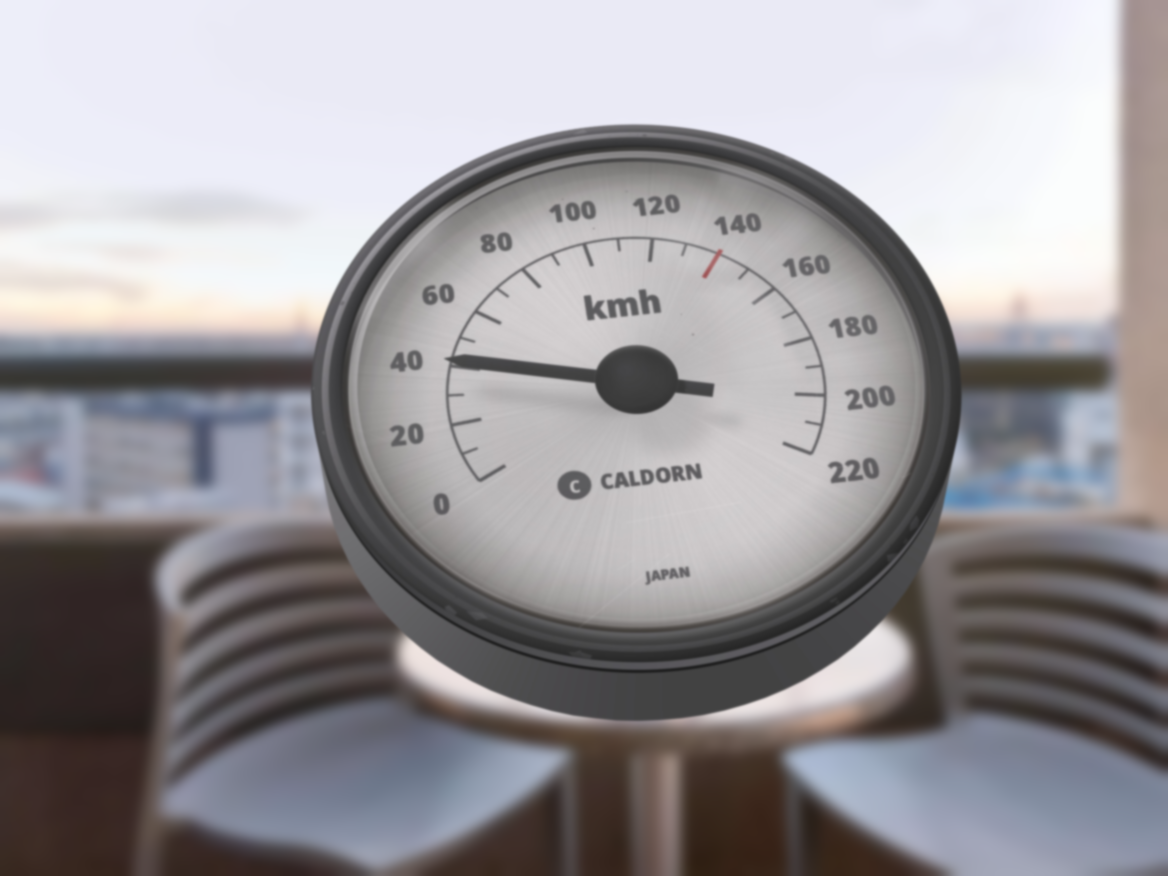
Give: 40 km/h
